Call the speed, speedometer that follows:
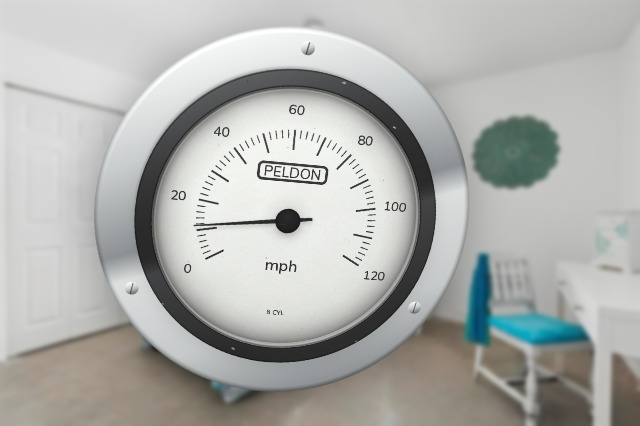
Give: 12 mph
